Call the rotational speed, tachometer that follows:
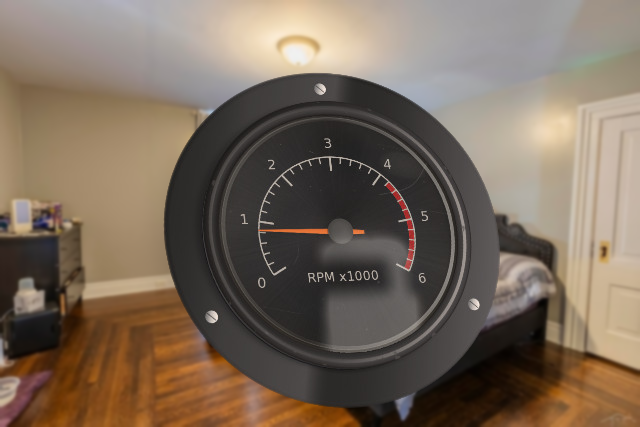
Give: 800 rpm
